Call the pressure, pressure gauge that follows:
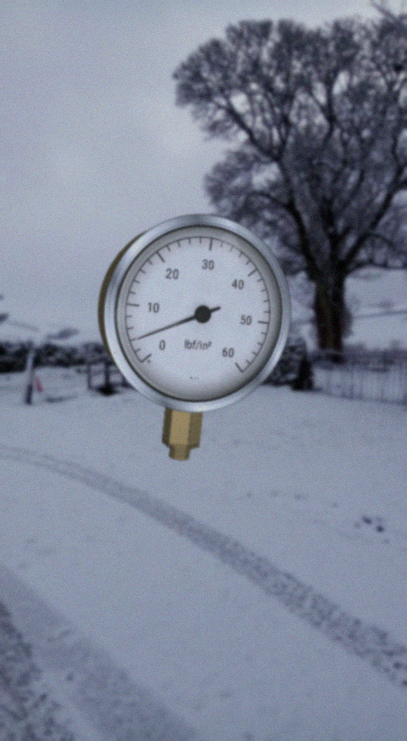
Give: 4 psi
